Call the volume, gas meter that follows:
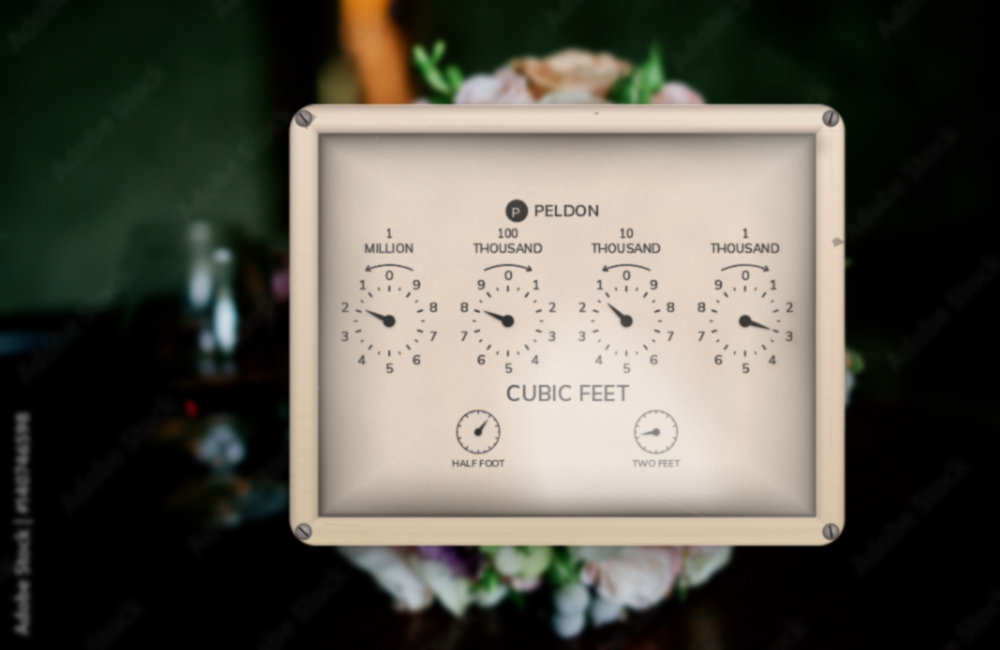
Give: 181300 ft³
